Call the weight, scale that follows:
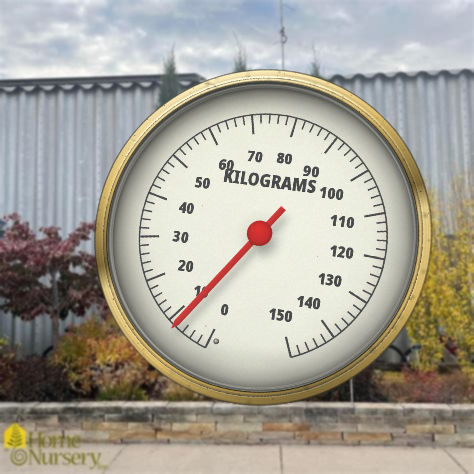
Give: 8 kg
